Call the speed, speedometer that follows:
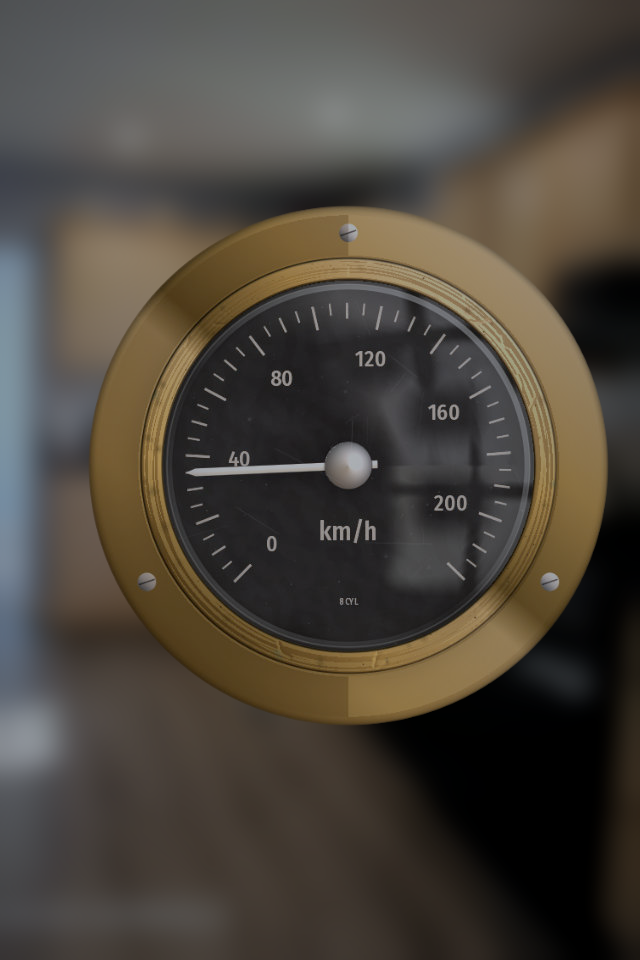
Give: 35 km/h
